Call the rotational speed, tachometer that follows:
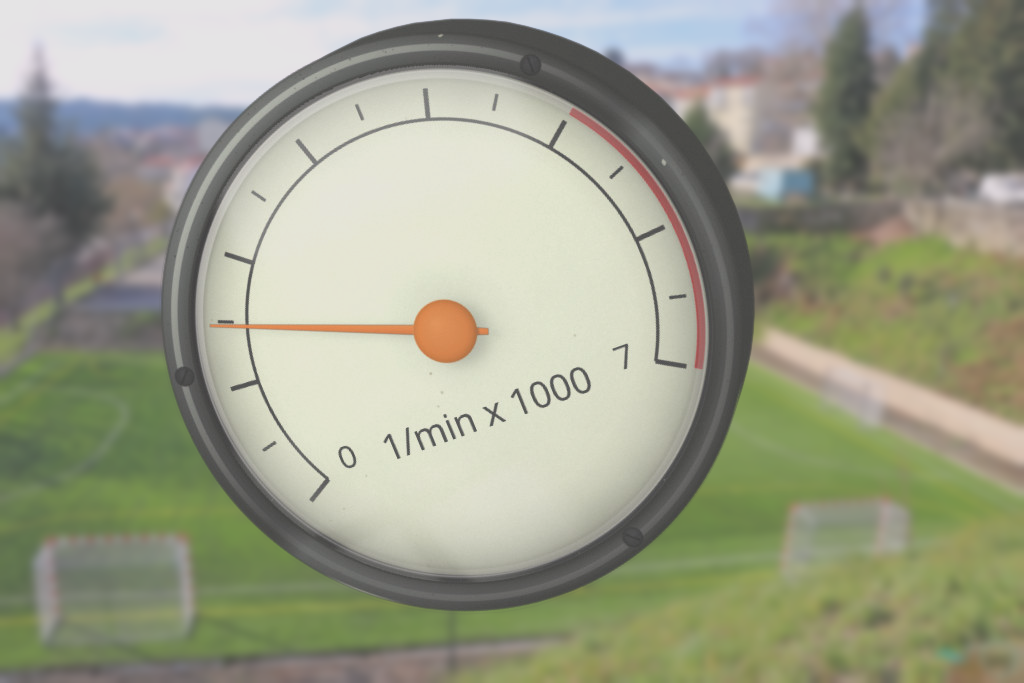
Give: 1500 rpm
